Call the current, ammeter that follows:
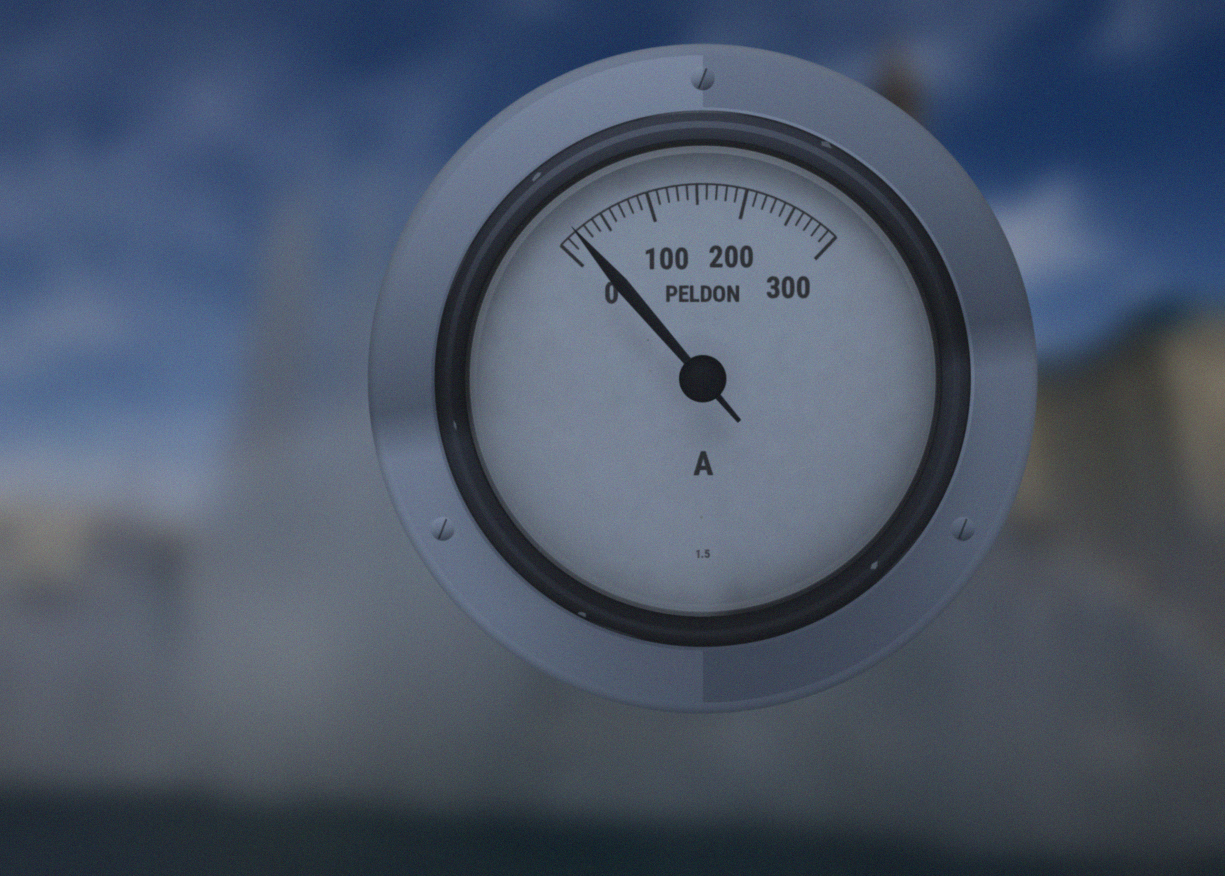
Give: 20 A
